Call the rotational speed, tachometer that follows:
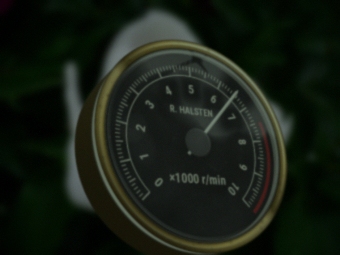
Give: 6500 rpm
